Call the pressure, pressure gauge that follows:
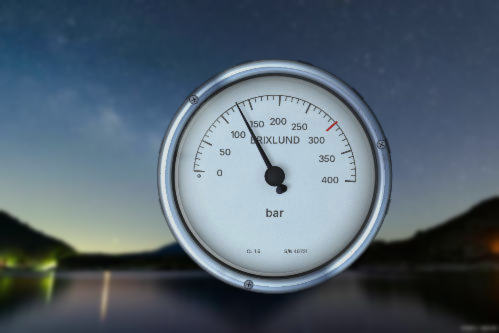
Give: 130 bar
